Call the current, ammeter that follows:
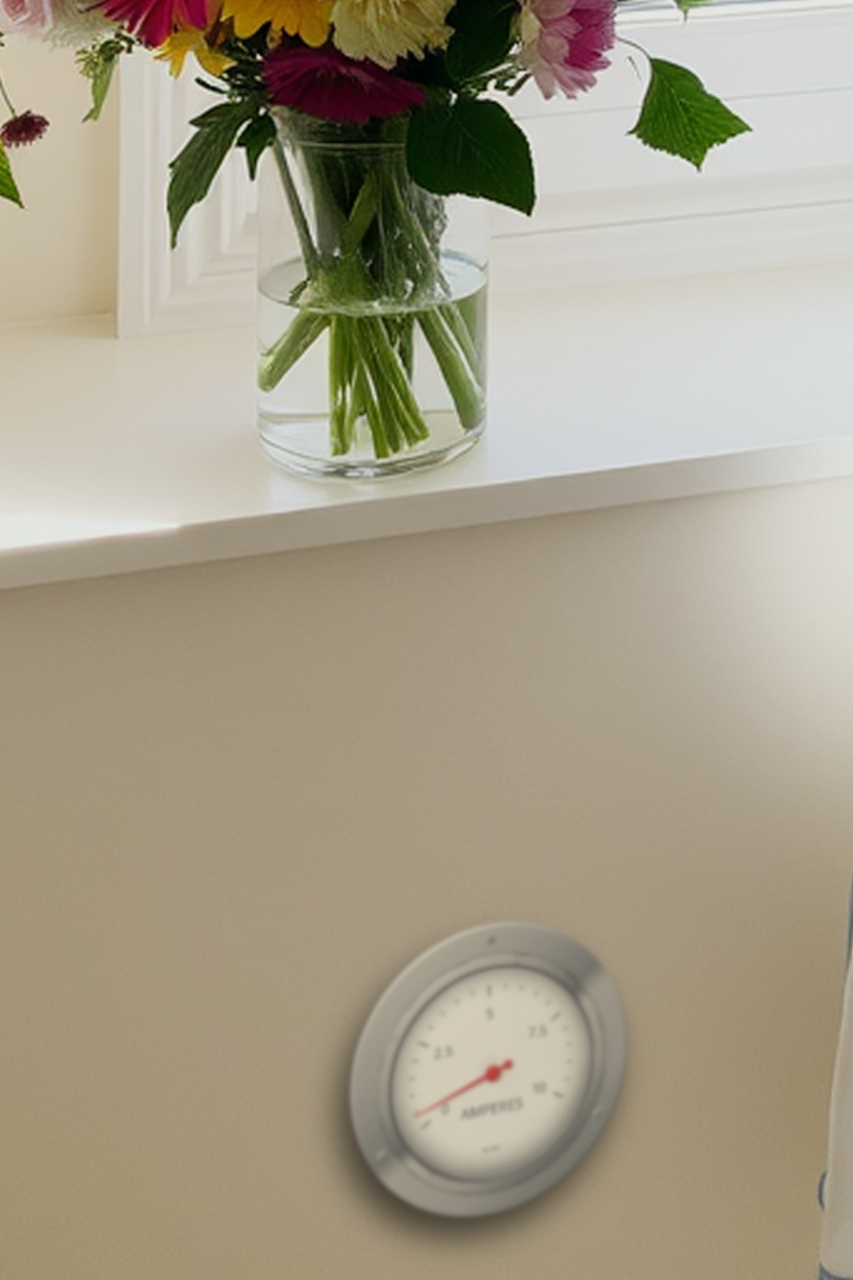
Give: 0.5 A
